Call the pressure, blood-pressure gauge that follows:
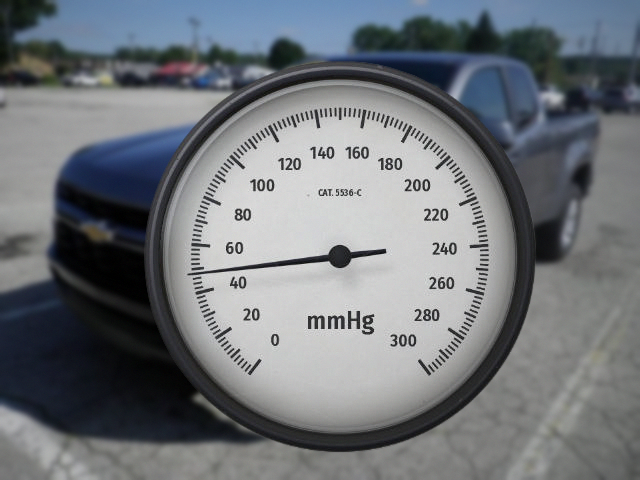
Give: 48 mmHg
